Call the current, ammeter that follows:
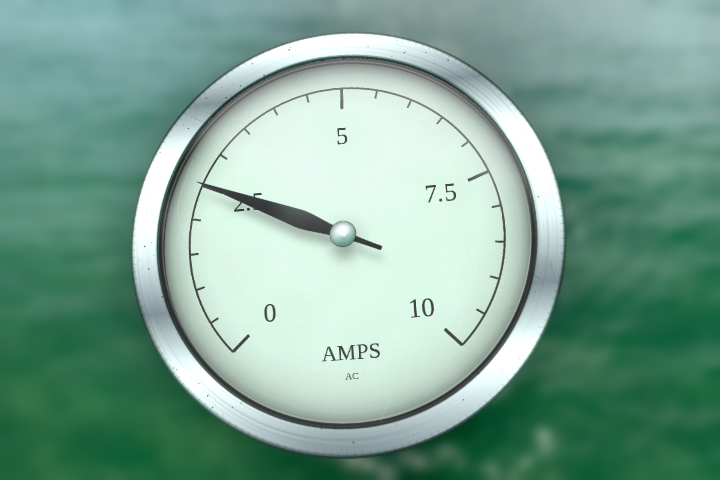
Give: 2.5 A
